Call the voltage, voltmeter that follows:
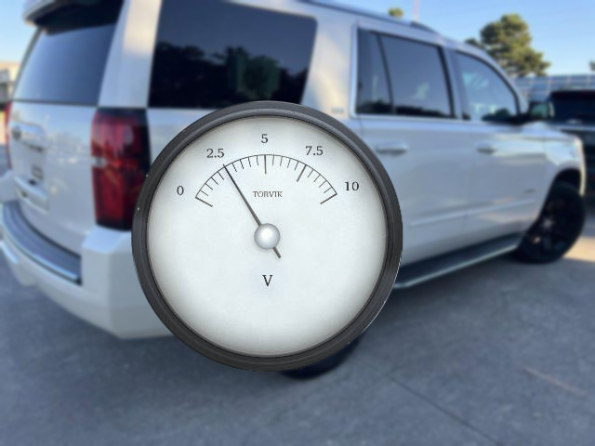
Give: 2.5 V
